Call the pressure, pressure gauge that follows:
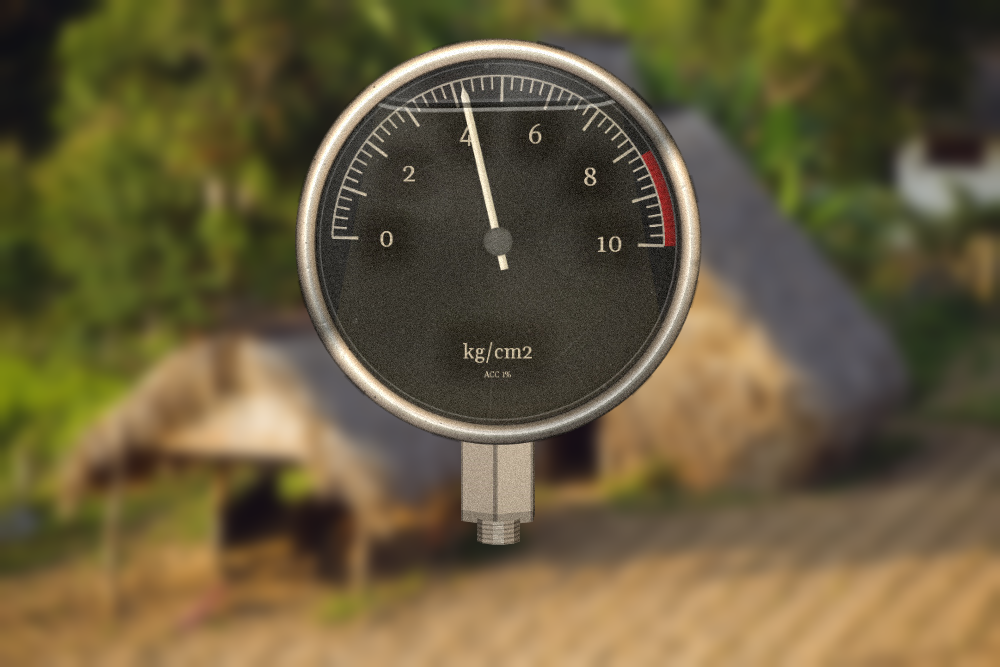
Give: 4.2 kg/cm²
